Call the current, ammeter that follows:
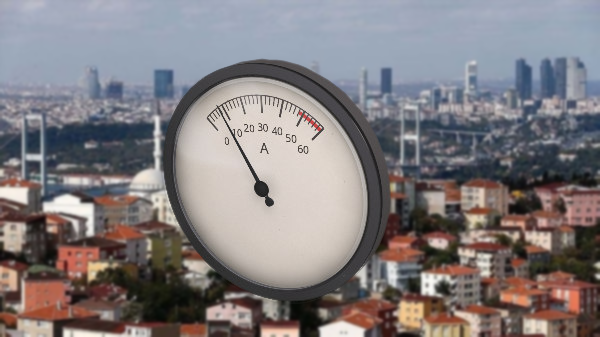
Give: 10 A
